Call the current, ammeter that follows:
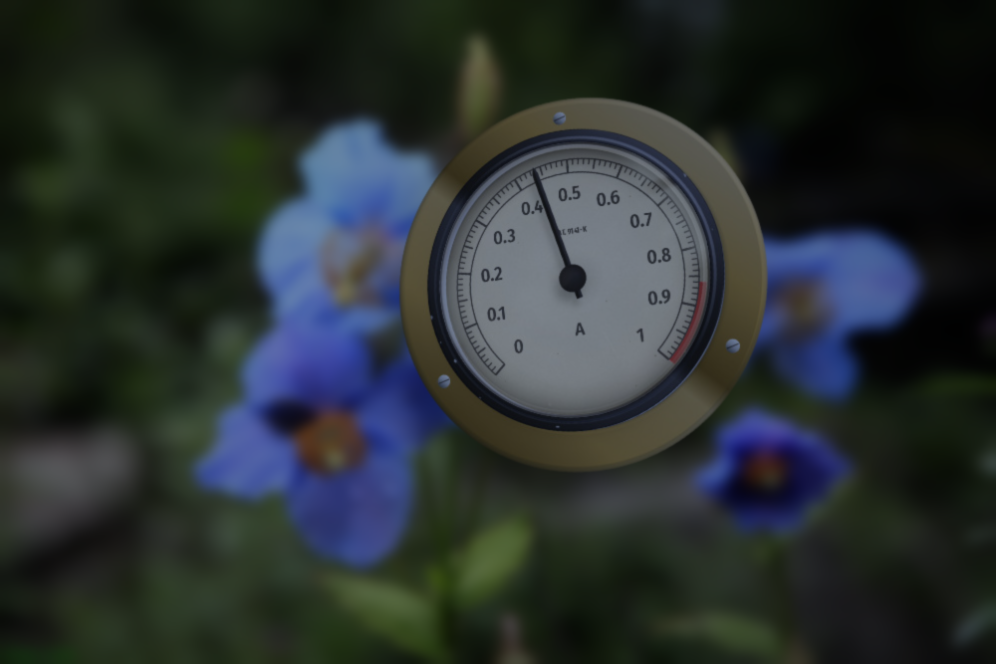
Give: 0.44 A
